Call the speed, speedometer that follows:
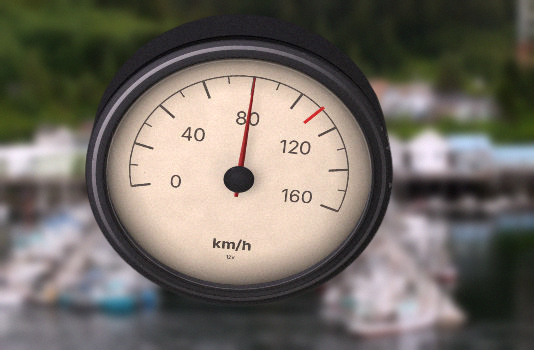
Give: 80 km/h
